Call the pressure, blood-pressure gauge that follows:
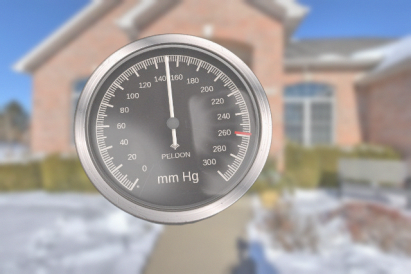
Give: 150 mmHg
